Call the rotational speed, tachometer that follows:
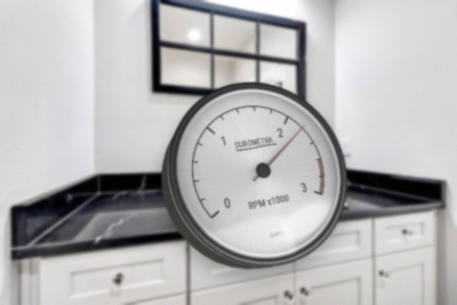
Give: 2200 rpm
